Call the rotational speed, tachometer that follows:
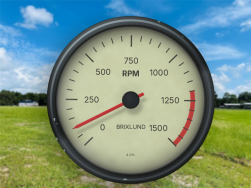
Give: 100 rpm
